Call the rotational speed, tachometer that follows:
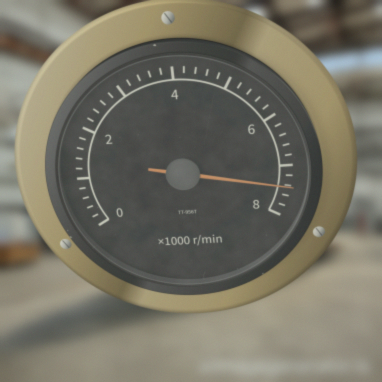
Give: 7400 rpm
